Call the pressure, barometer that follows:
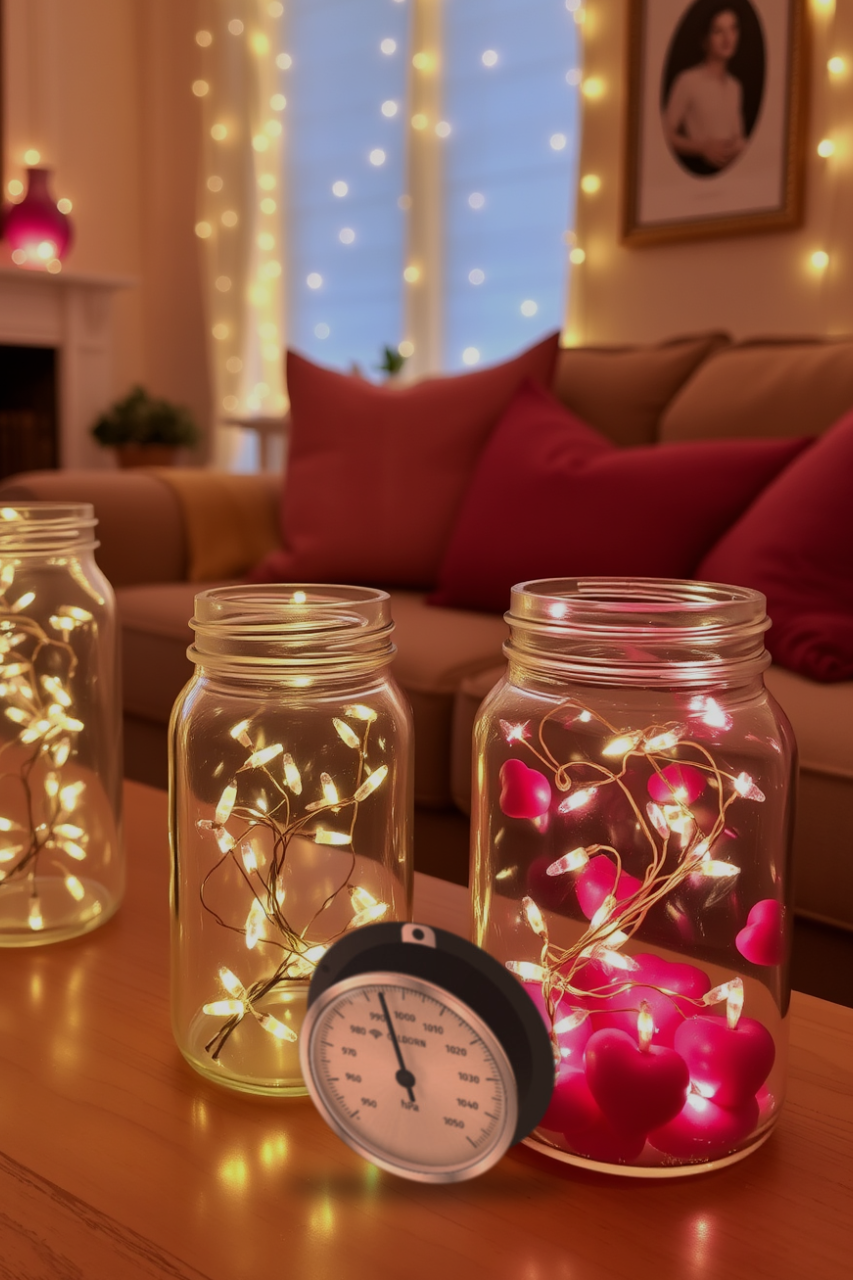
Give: 995 hPa
